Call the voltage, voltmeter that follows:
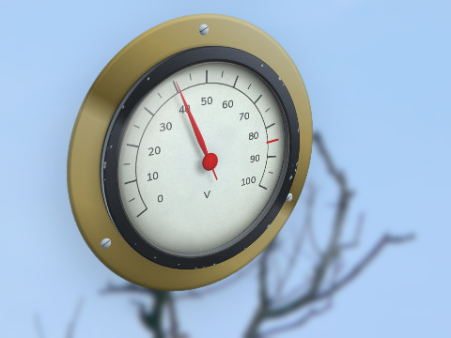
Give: 40 V
